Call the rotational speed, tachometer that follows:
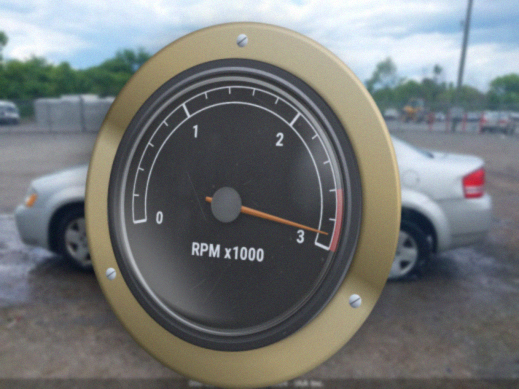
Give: 2900 rpm
